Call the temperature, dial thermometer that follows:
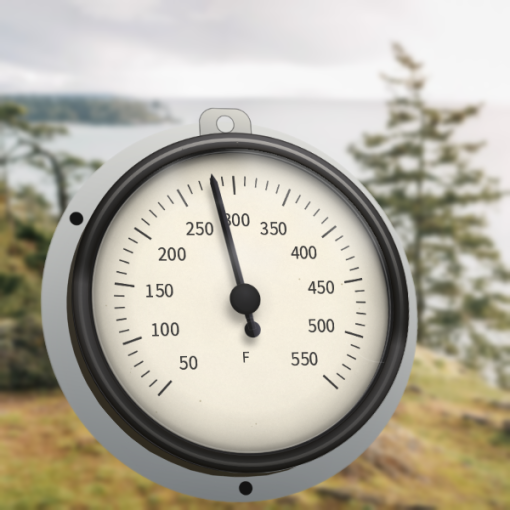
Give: 280 °F
